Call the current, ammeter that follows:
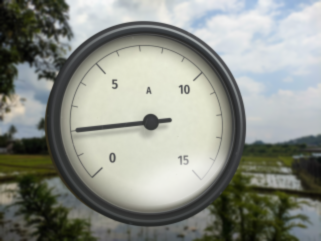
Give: 2 A
